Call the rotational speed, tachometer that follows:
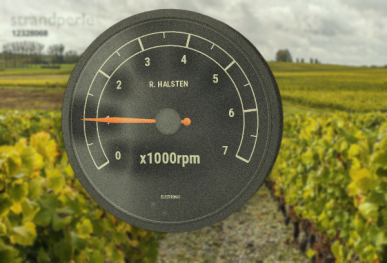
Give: 1000 rpm
